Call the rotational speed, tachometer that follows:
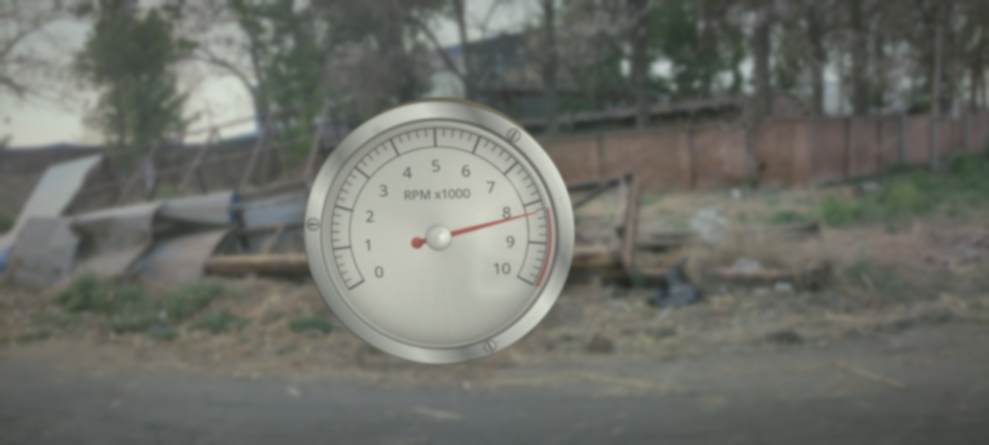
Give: 8200 rpm
